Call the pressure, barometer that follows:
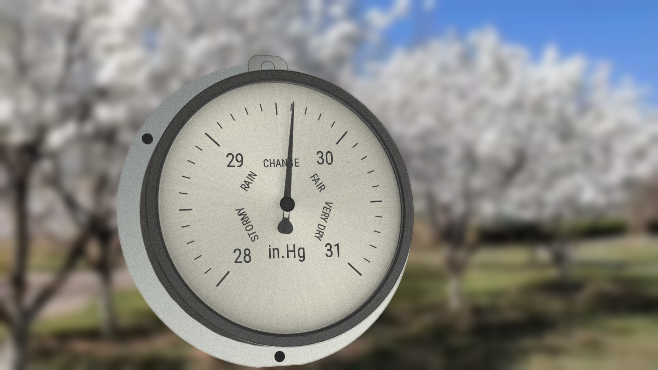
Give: 29.6 inHg
